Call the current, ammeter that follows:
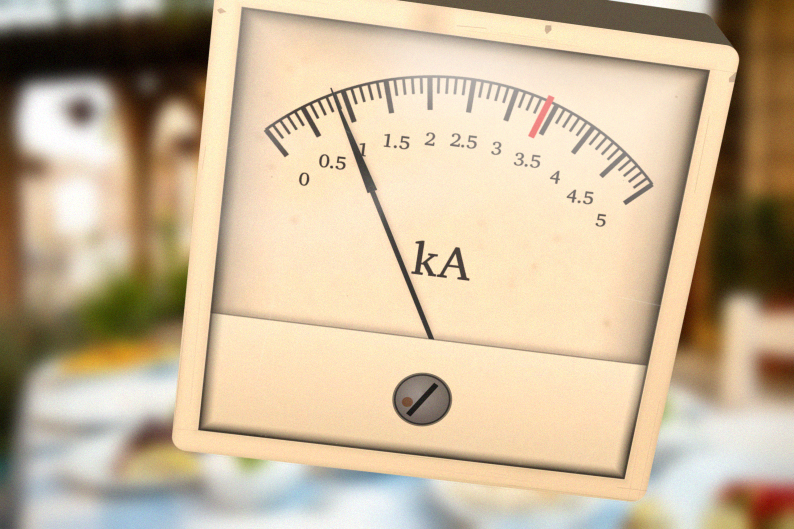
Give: 0.9 kA
